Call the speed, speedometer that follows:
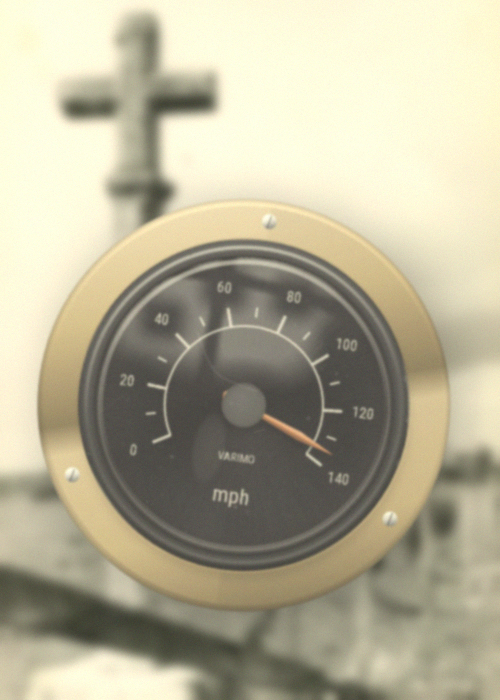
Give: 135 mph
